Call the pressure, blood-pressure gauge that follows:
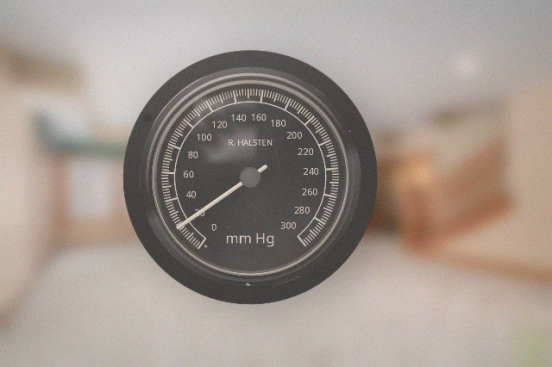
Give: 20 mmHg
